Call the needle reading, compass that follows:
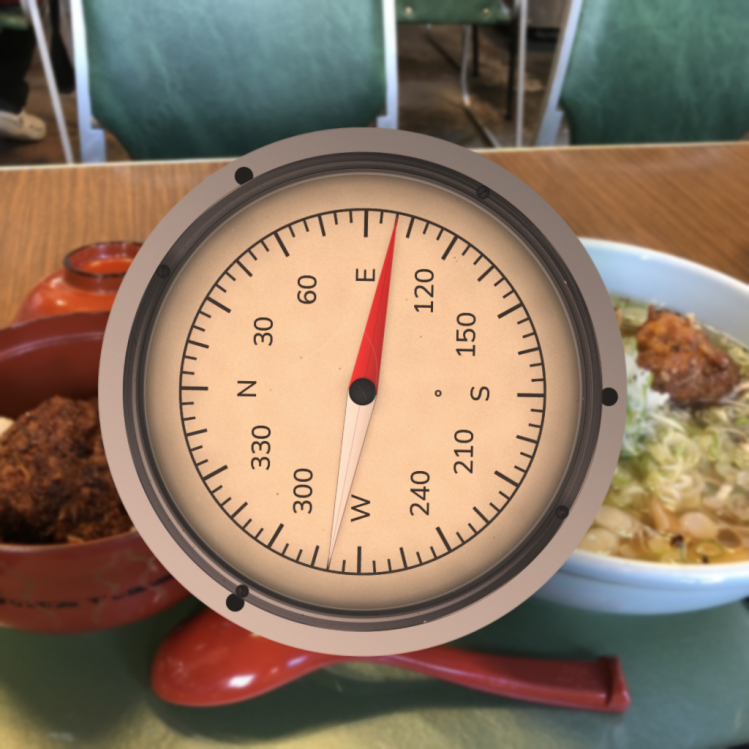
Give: 100 °
